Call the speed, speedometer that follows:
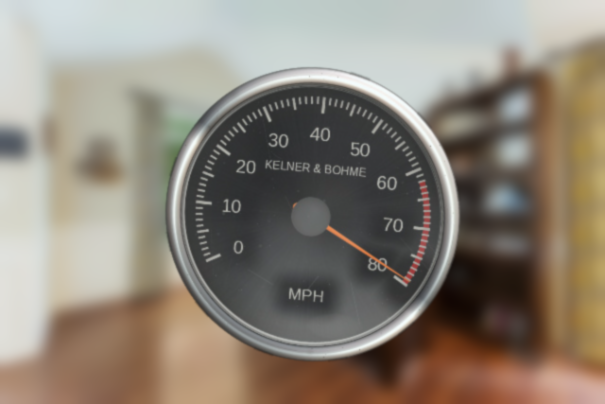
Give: 79 mph
